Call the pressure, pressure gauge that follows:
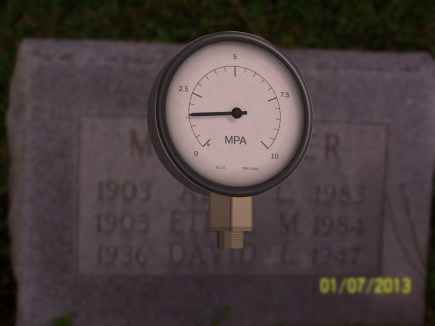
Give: 1.5 MPa
